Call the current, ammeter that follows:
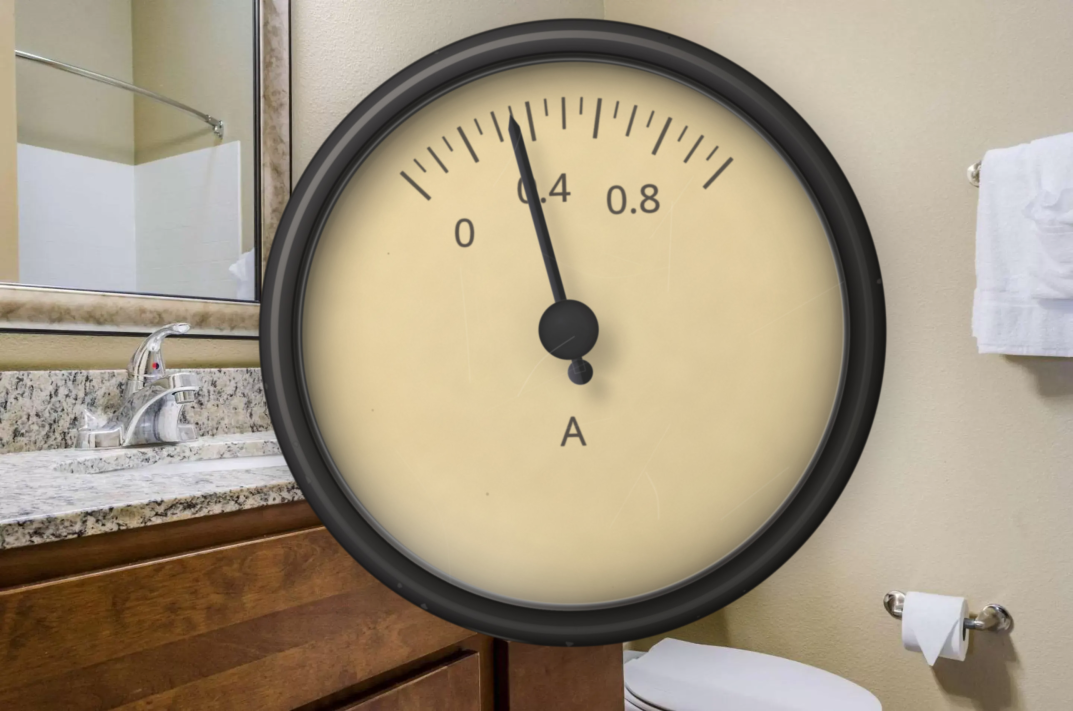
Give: 0.35 A
